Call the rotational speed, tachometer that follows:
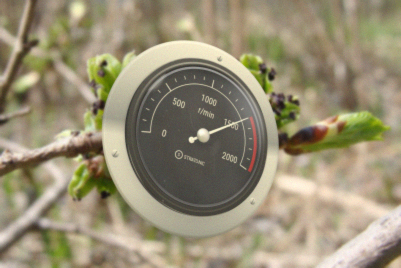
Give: 1500 rpm
